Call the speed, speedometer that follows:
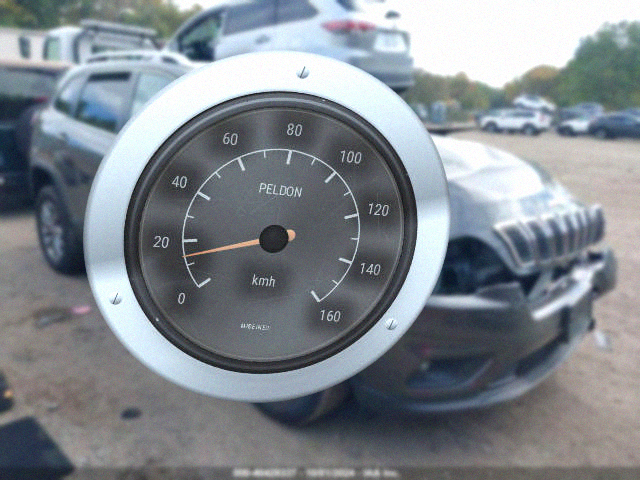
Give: 15 km/h
